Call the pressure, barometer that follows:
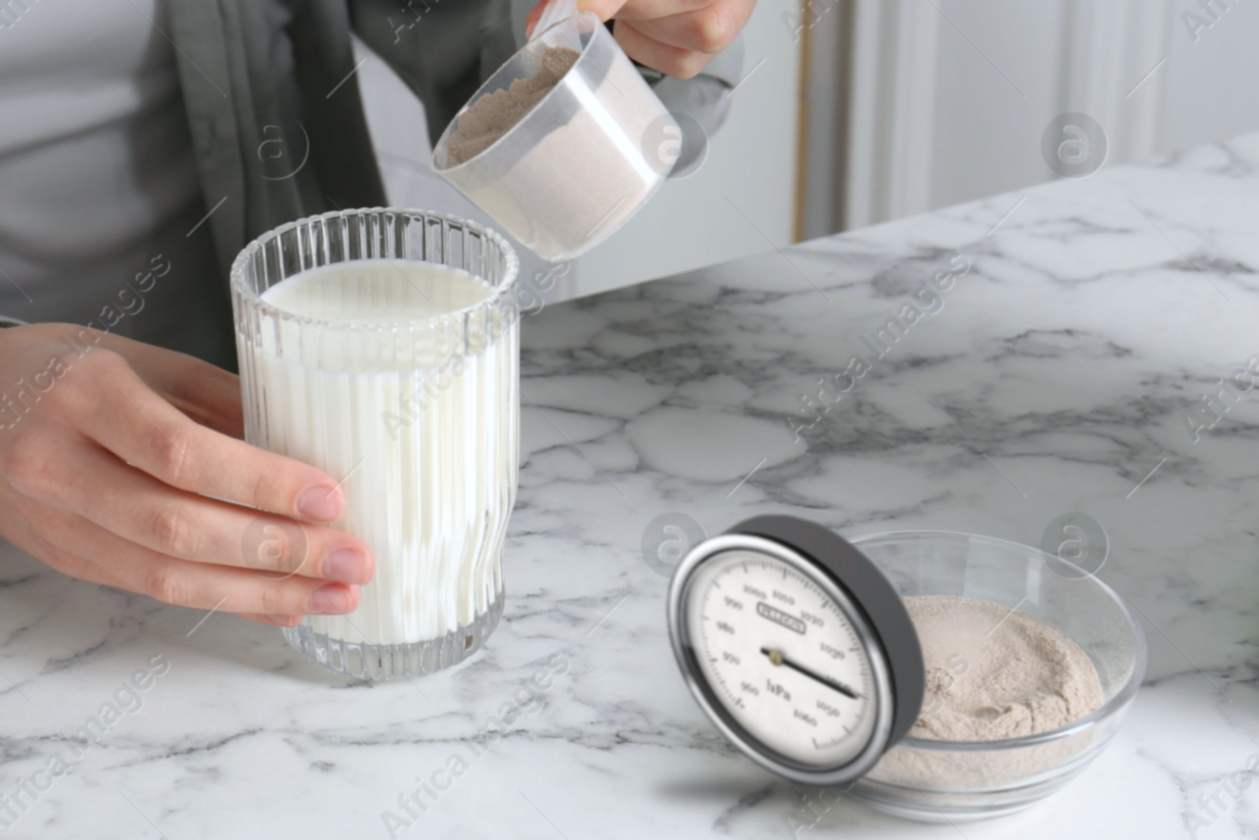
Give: 1040 hPa
